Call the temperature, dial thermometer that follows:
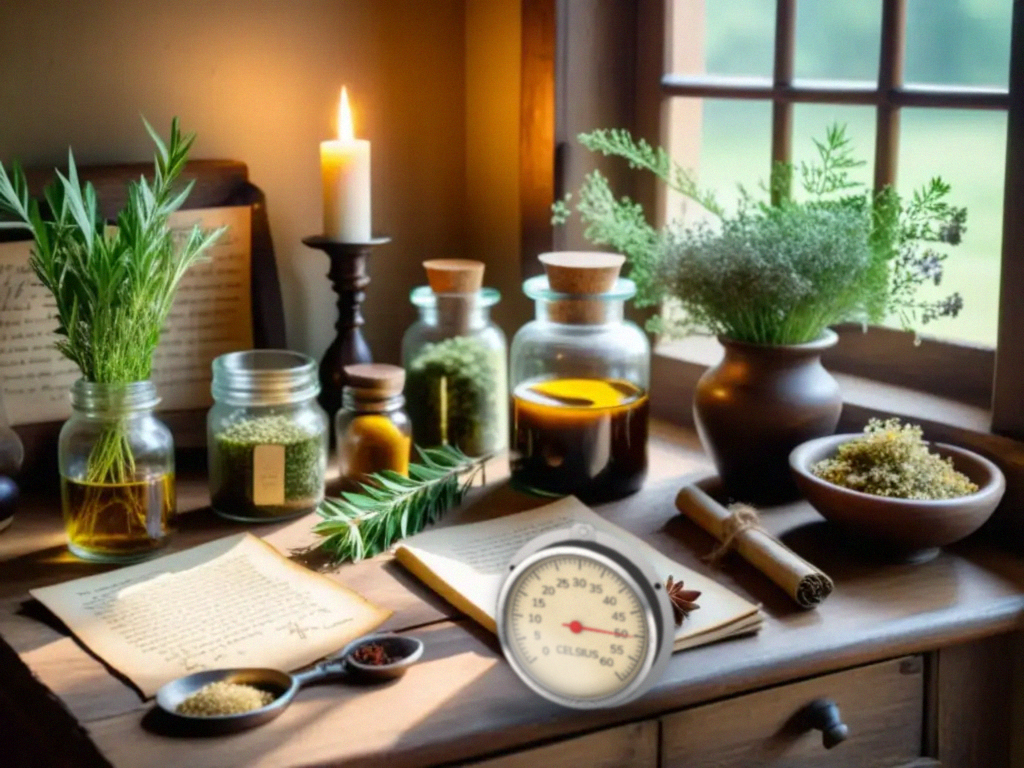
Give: 50 °C
